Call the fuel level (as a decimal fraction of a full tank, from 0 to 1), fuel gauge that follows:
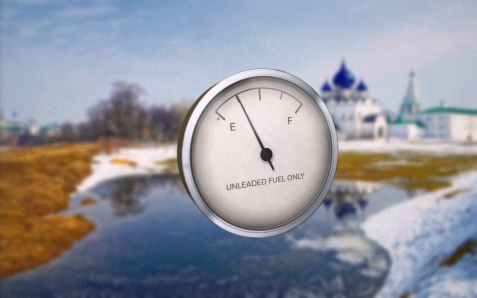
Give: 0.25
